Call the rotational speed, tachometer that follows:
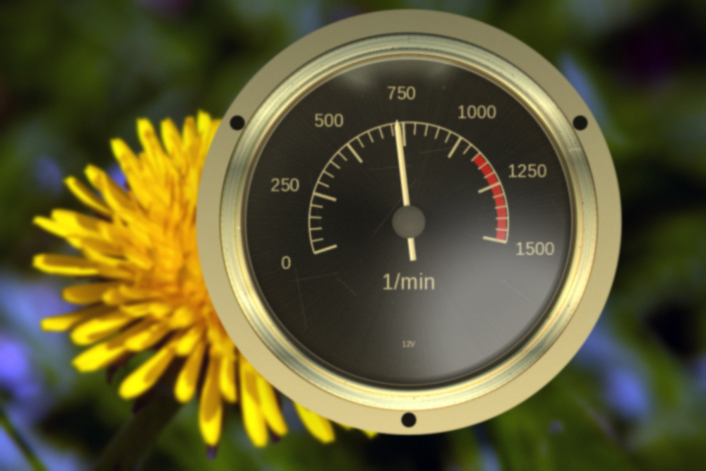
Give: 725 rpm
